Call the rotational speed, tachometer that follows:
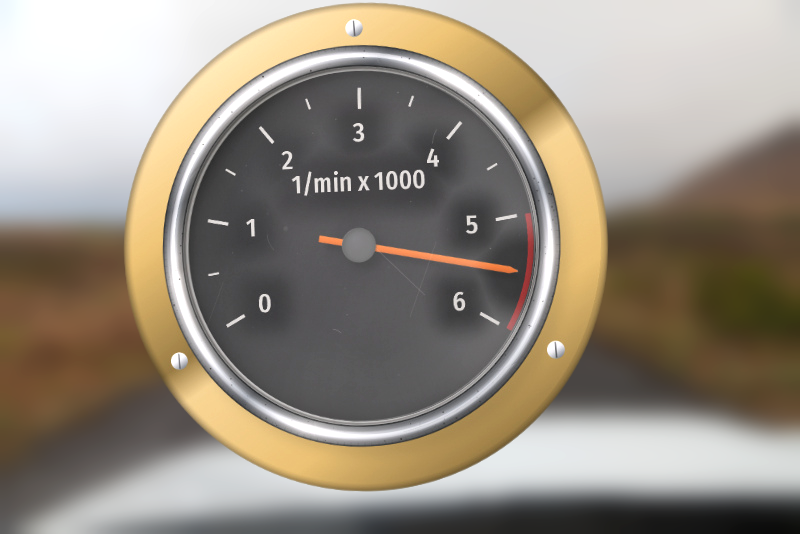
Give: 5500 rpm
